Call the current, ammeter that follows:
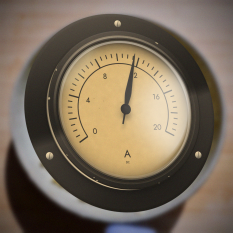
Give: 11.5 A
